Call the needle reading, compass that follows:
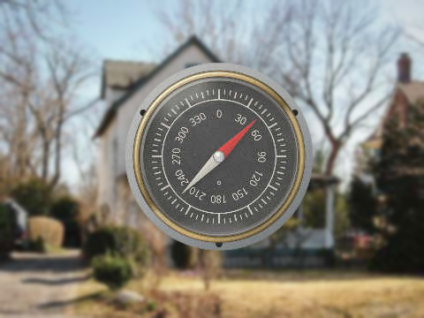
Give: 45 °
